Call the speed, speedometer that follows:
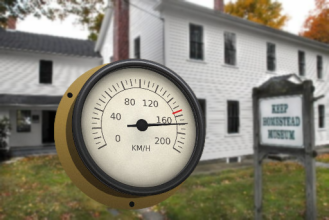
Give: 170 km/h
